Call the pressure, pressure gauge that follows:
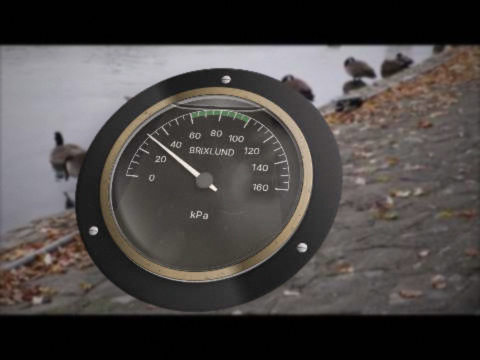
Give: 30 kPa
